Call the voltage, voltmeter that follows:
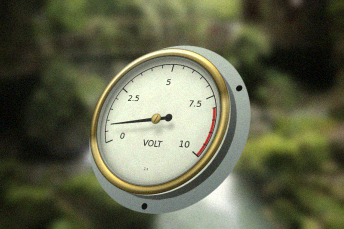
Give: 0.75 V
